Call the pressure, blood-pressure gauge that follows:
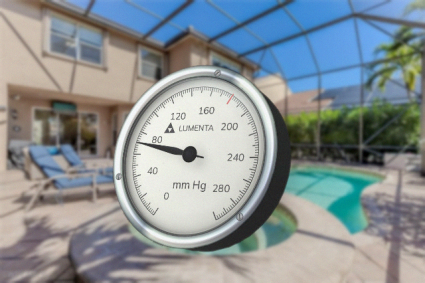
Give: 70 mmHg
